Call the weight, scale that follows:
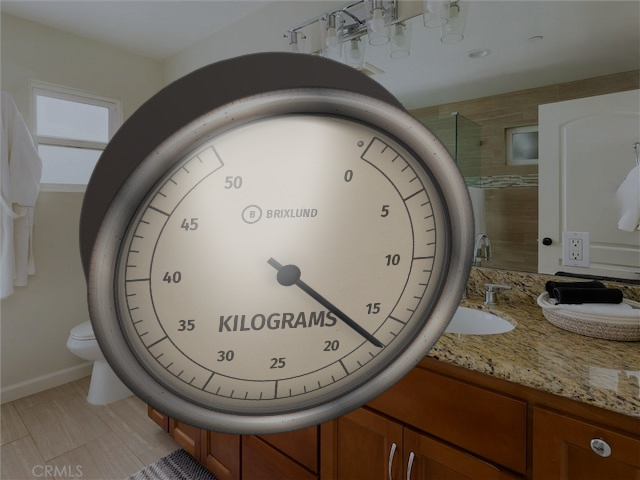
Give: 17 kg
